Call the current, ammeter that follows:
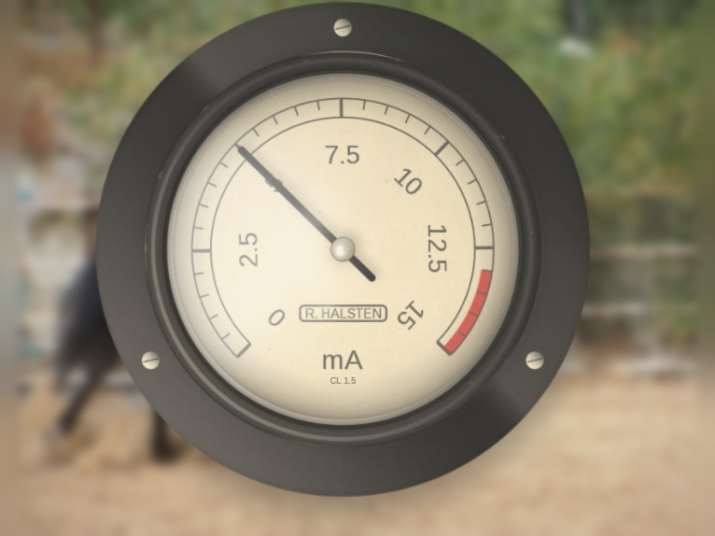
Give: 5 mA
